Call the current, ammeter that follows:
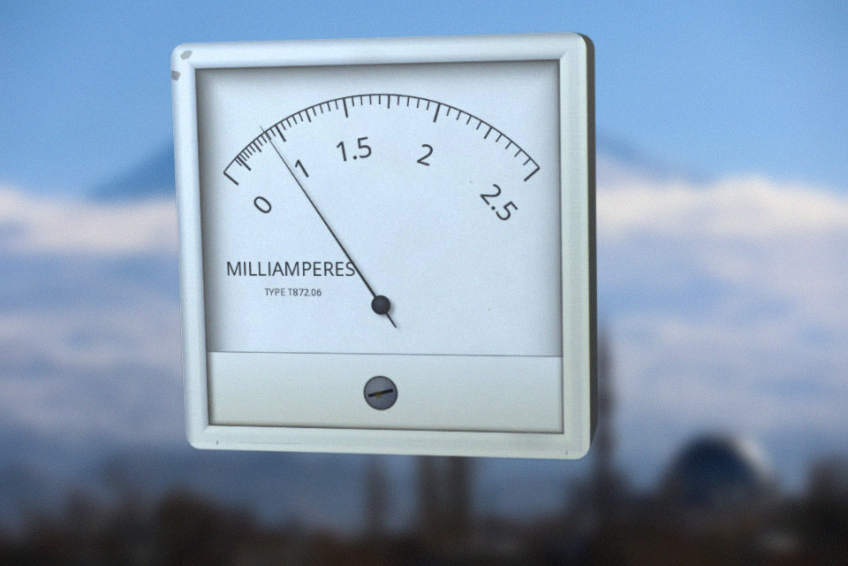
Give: 0.9 mA
